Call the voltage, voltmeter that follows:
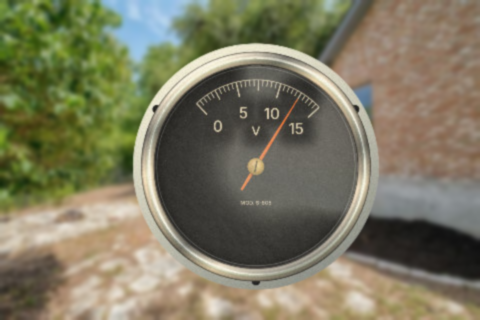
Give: 12.5 V
